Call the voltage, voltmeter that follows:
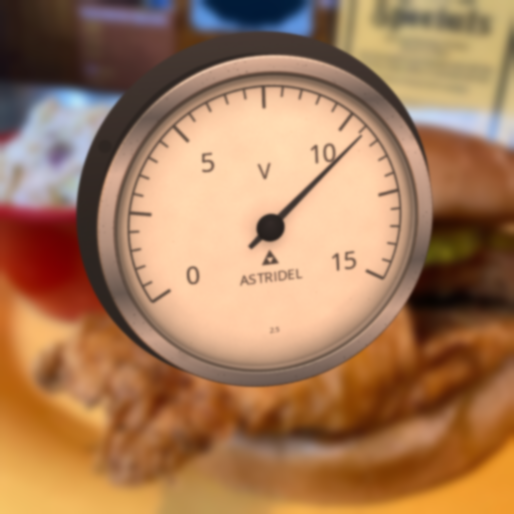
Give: 10.5 V
